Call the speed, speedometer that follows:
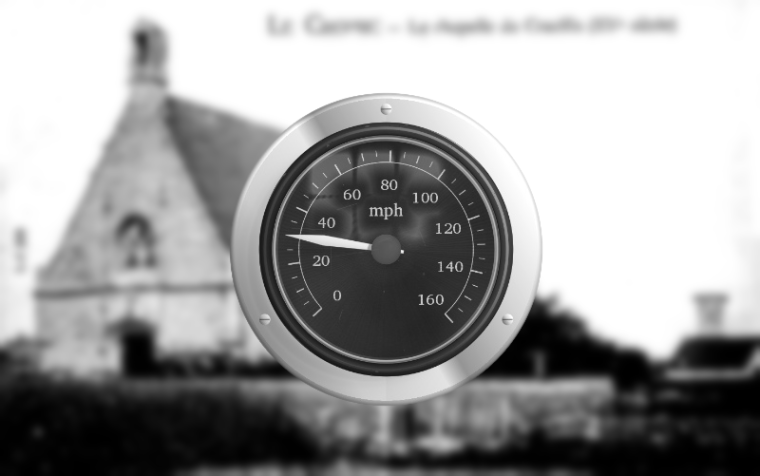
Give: 30 mph
